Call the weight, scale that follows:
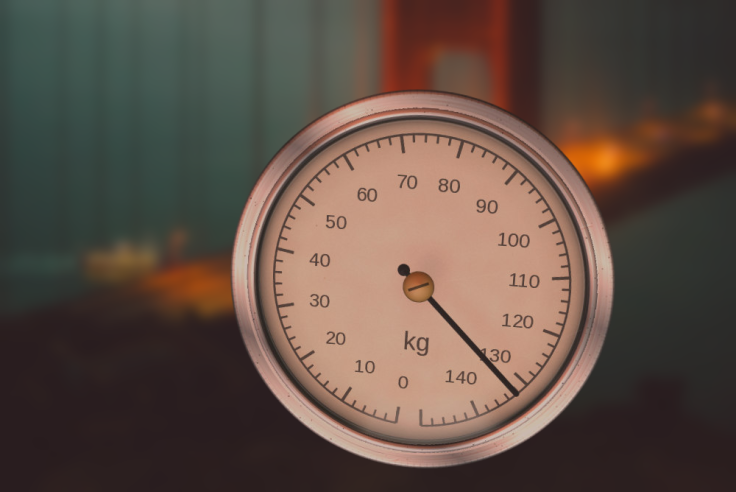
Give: 132 kg
